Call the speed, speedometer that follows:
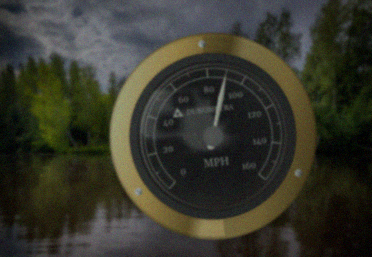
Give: 90 mph
